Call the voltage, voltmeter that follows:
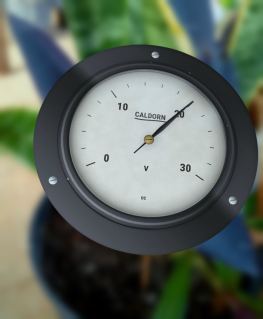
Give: 20 V
